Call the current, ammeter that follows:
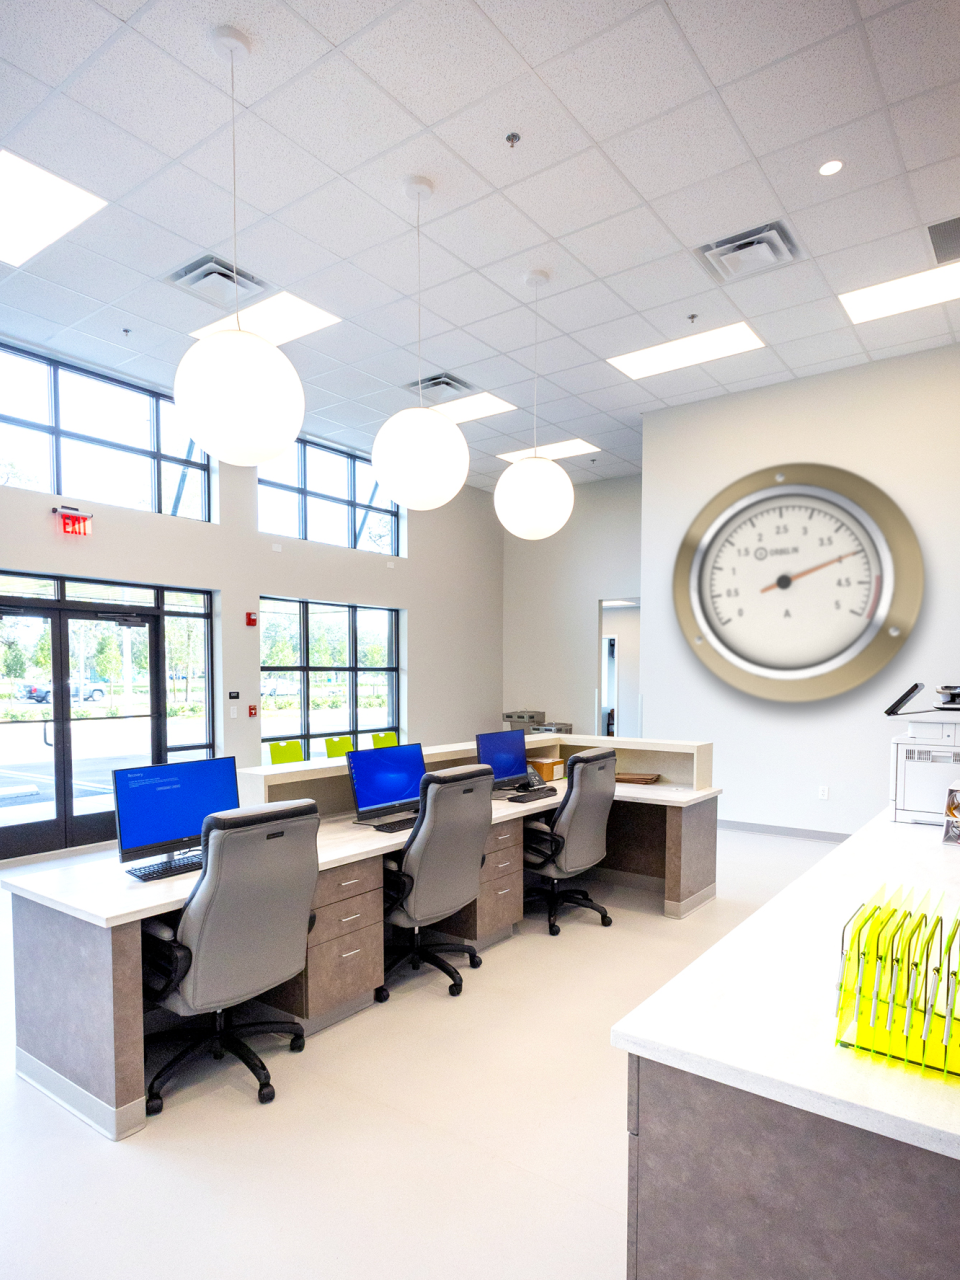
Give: 4 A
